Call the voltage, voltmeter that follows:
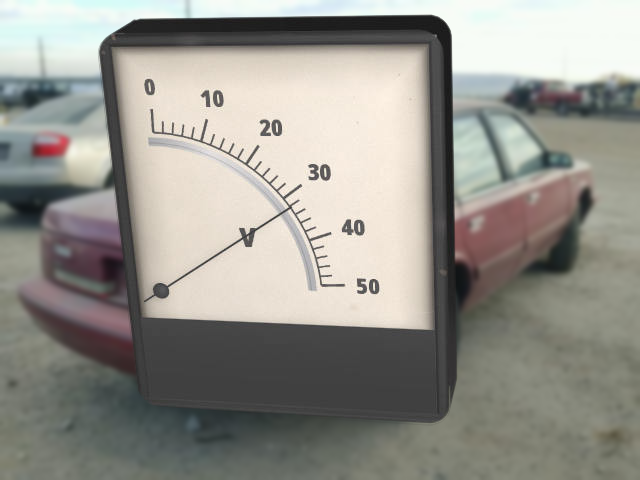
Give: 32 V
